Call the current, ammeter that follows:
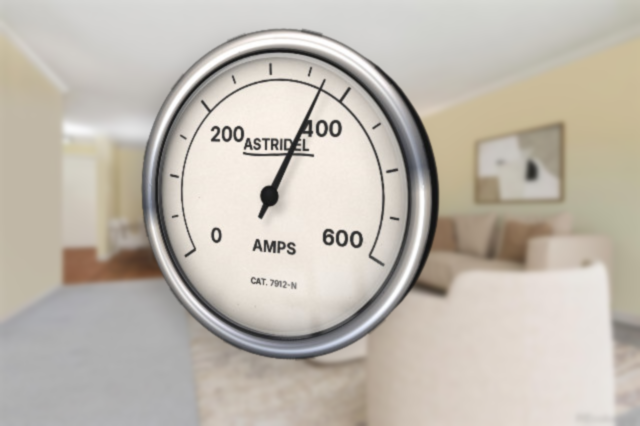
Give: 375 A
